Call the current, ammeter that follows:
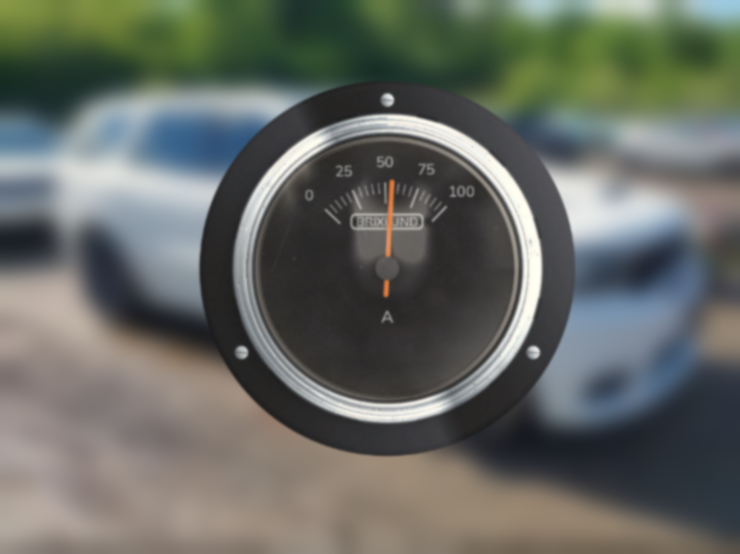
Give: 55 A
